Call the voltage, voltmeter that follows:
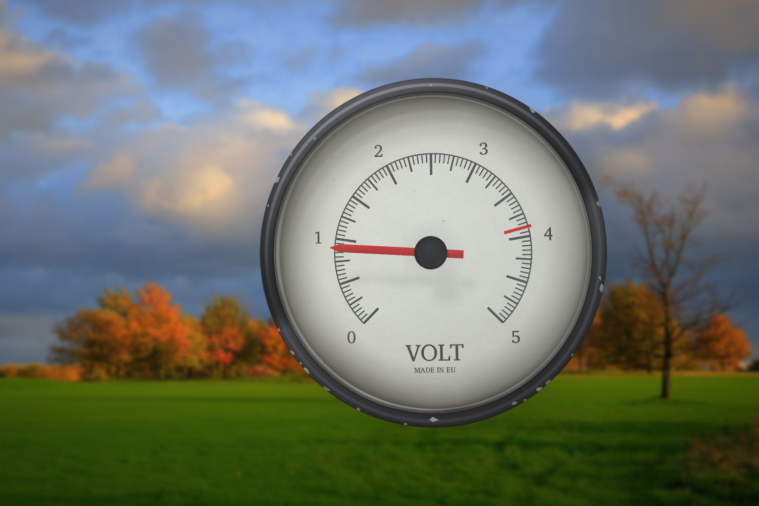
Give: 0.9 V
